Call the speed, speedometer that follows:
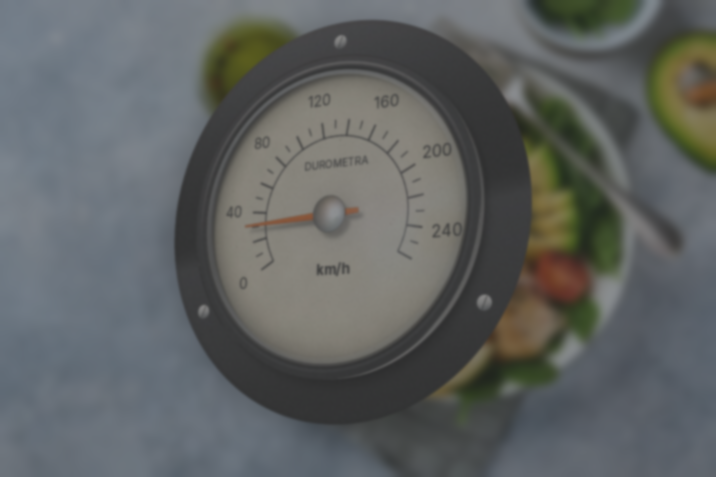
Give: 30 km/h
